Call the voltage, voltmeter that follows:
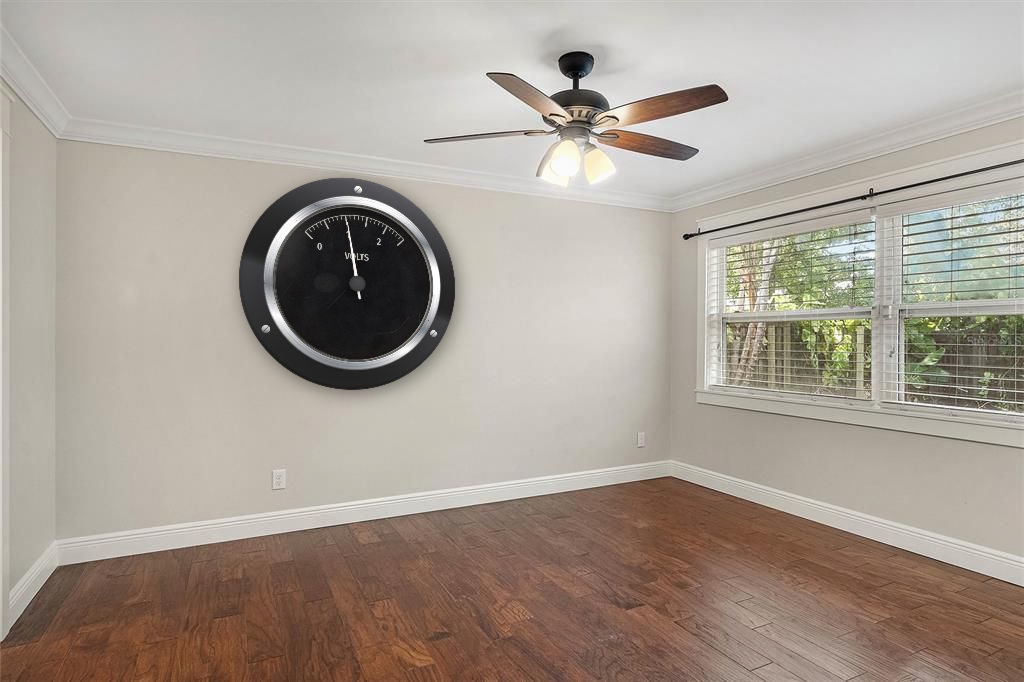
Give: 1 V
